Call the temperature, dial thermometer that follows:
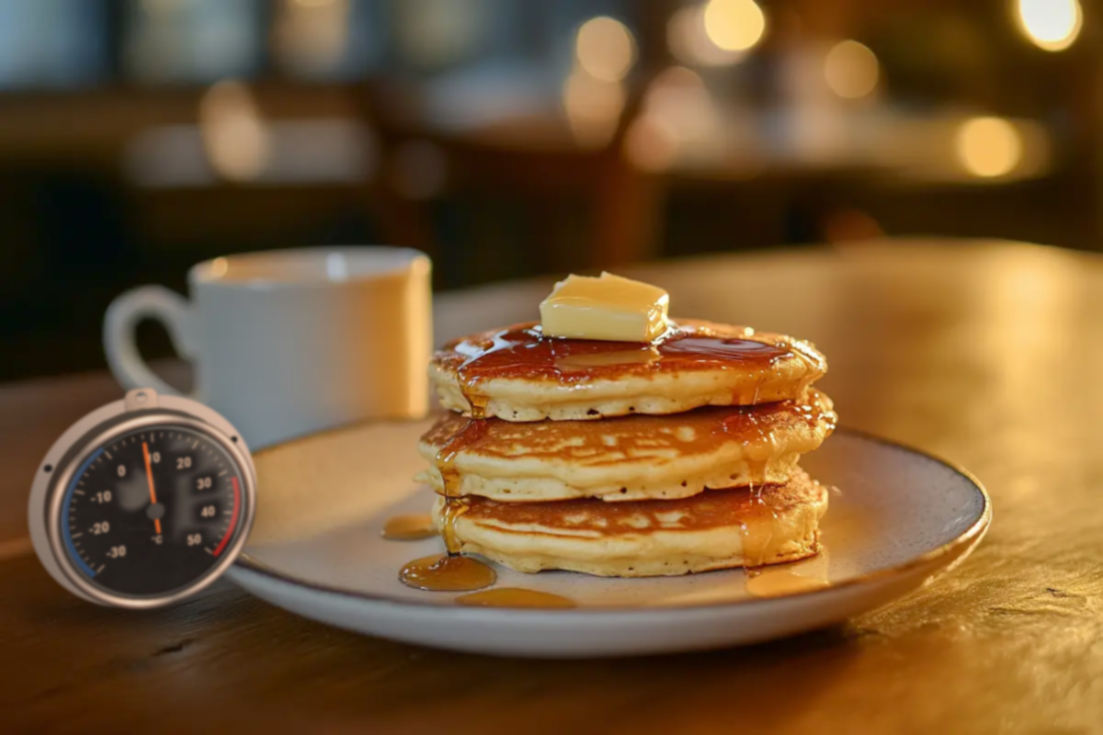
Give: 8 °C
